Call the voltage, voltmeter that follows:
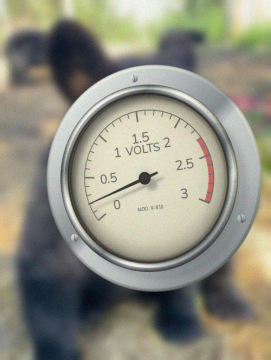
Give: 0.2 V
